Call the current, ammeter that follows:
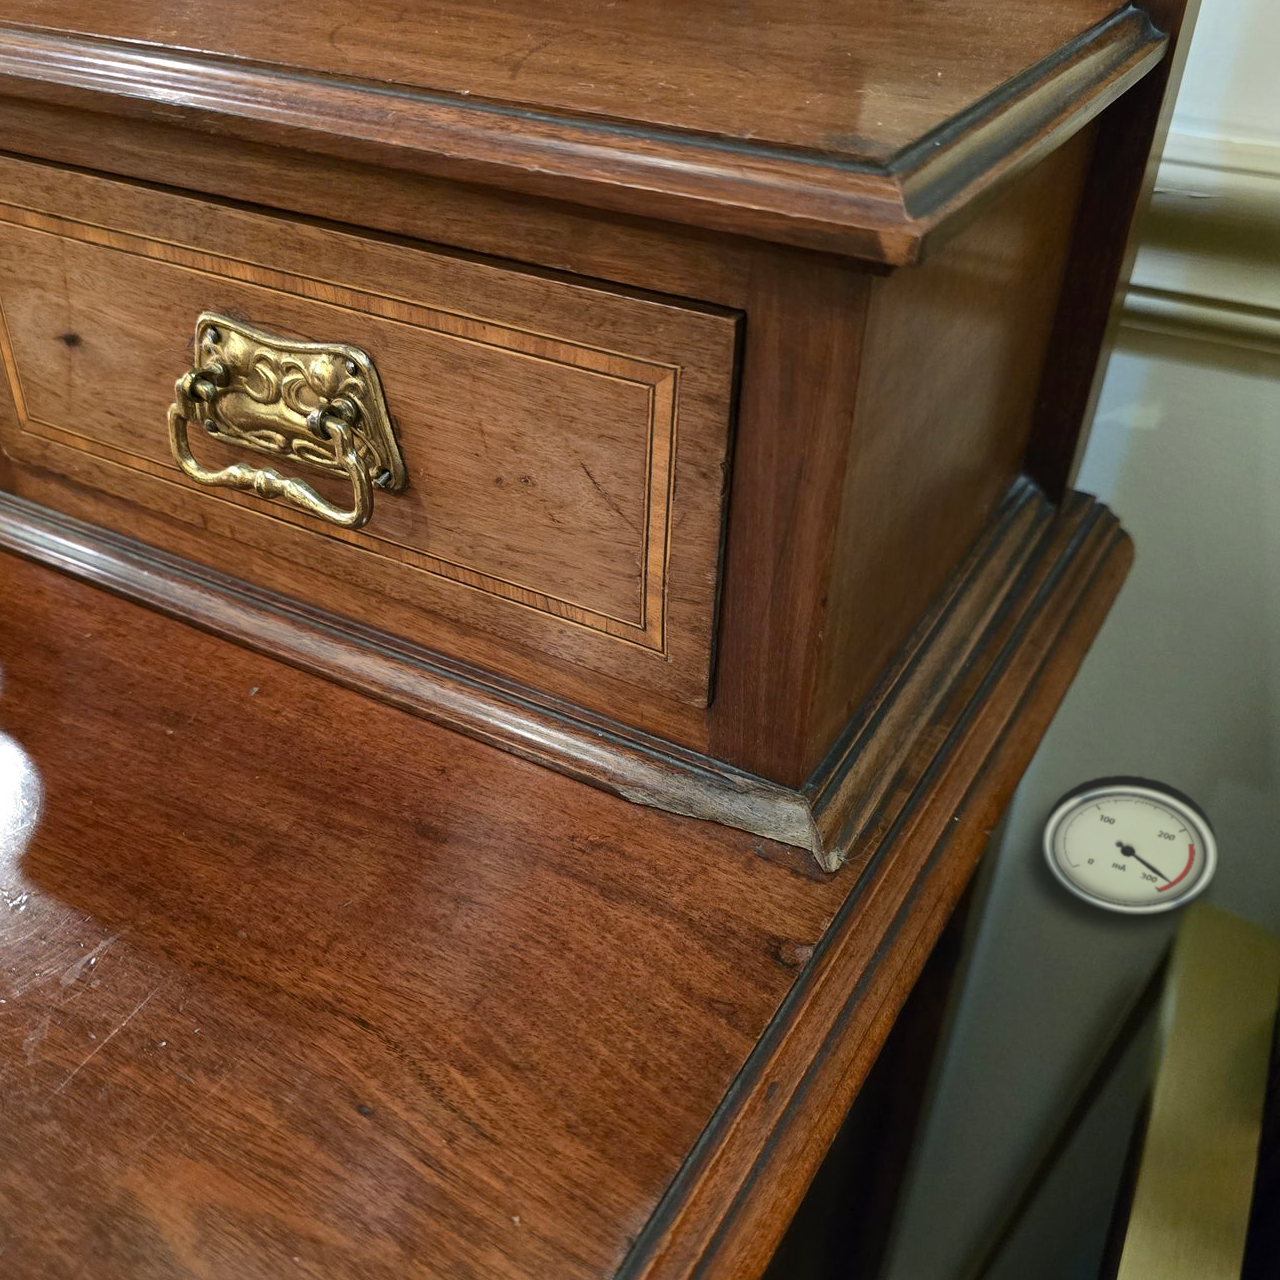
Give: 280 mA
